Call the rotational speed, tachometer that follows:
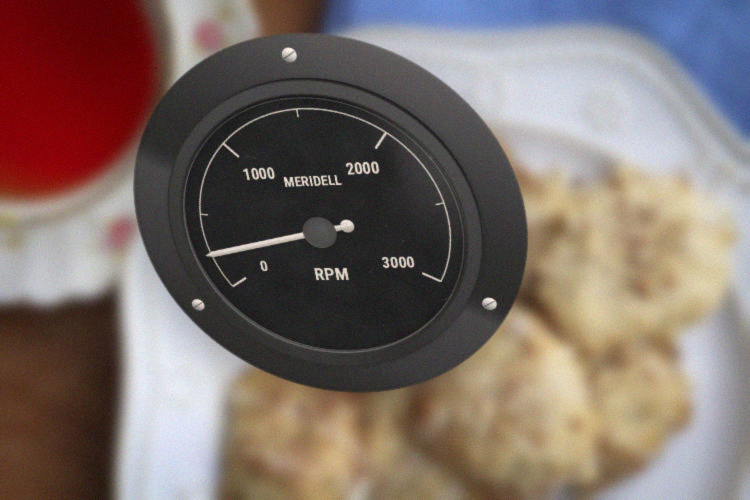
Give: 250 rpm
